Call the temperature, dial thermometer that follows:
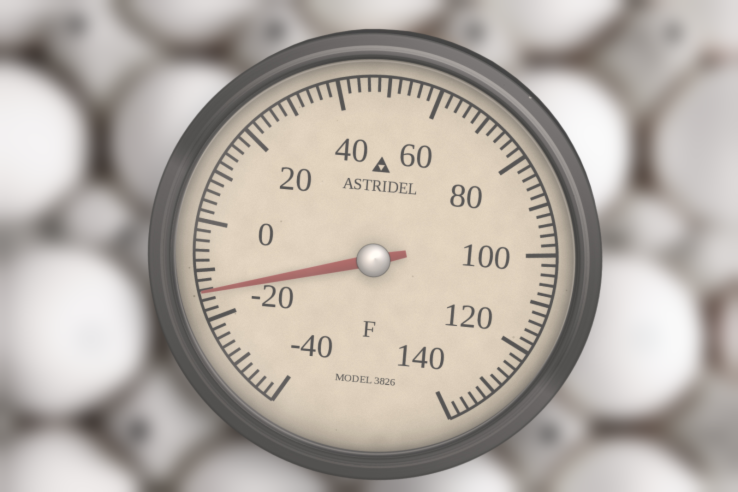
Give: -14 °F
